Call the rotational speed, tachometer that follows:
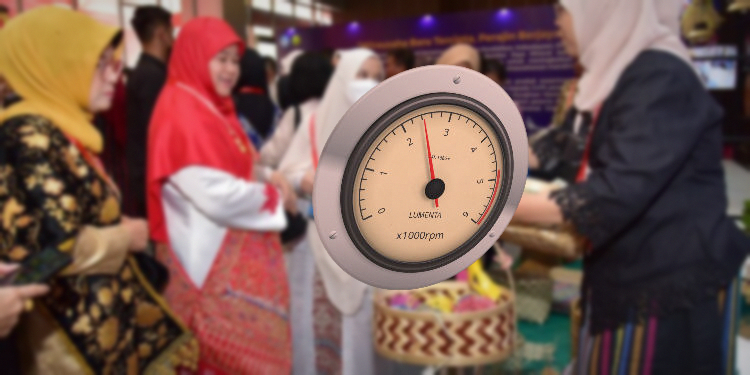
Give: 2400 rpm
